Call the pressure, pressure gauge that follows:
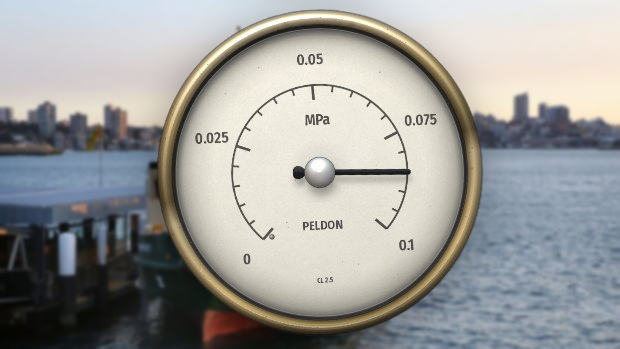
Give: 0.085 MPa
